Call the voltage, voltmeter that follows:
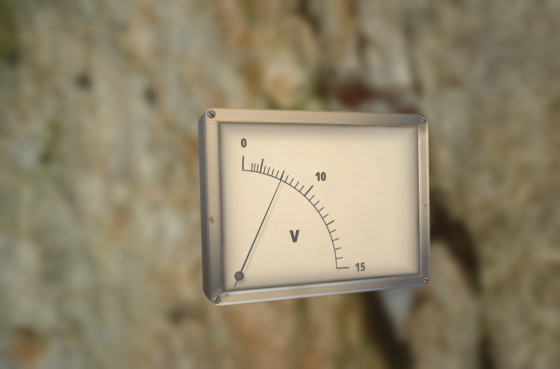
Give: 7.5 V
